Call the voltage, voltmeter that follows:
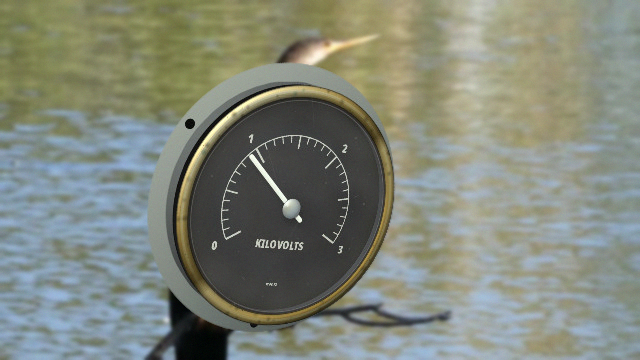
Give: 0.9 kV
